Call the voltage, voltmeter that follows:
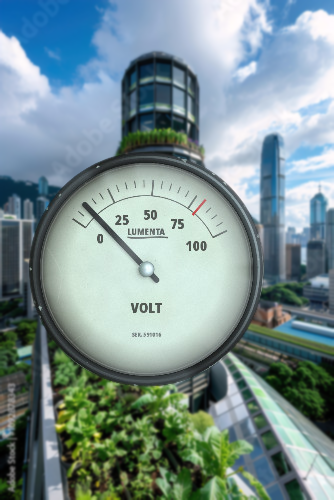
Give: 10 V
